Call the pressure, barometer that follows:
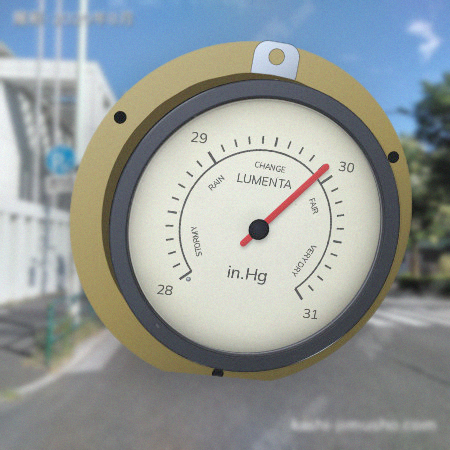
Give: 29.9 inHg
